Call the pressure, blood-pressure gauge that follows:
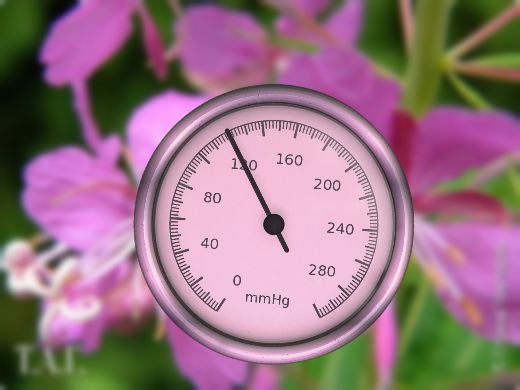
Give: 120 mmHg
